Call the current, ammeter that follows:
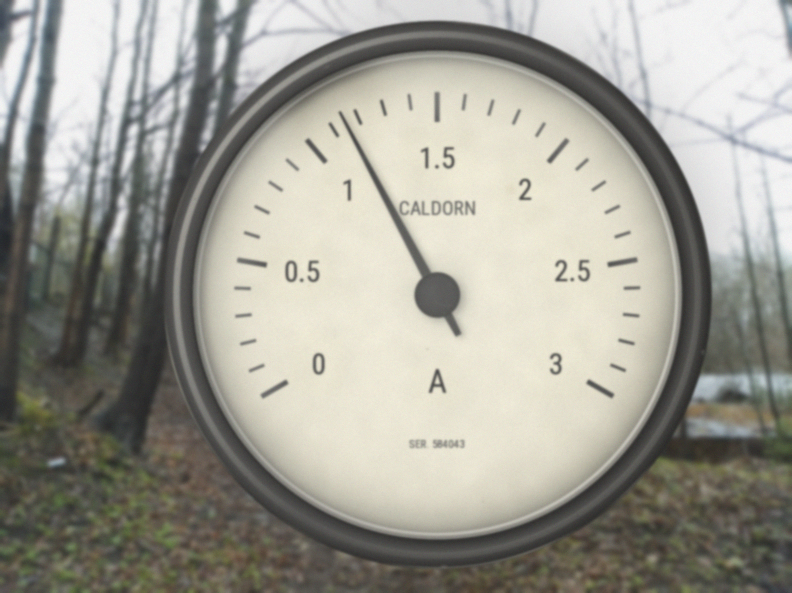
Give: 1.15 A
